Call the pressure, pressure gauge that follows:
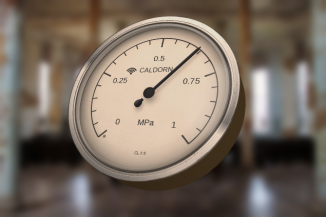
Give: 0.65 MPa
